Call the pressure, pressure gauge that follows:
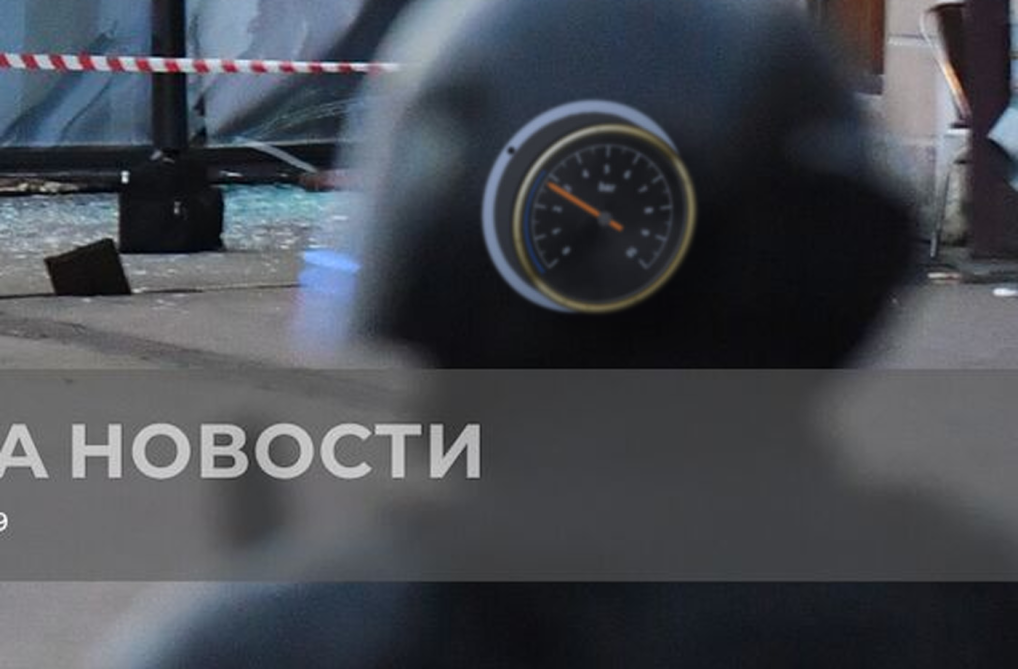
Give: 2.75 bar
